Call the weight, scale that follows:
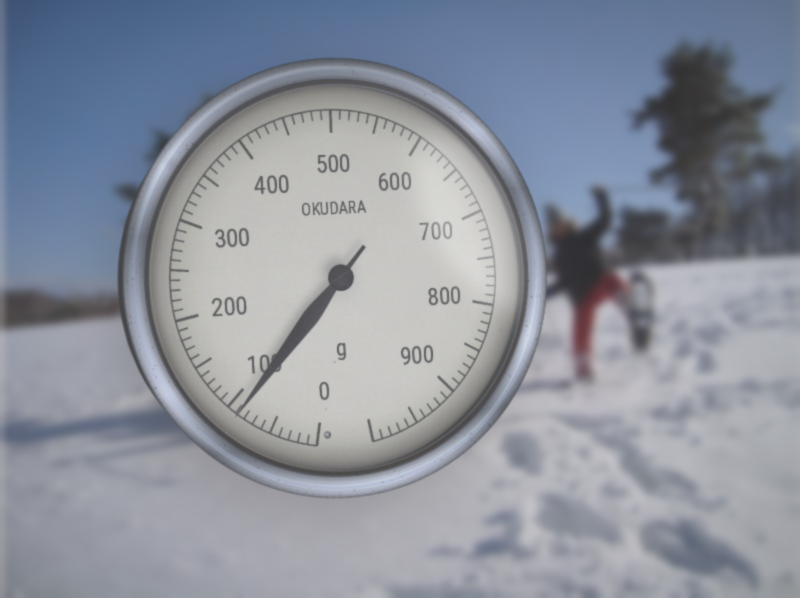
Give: 90 g
